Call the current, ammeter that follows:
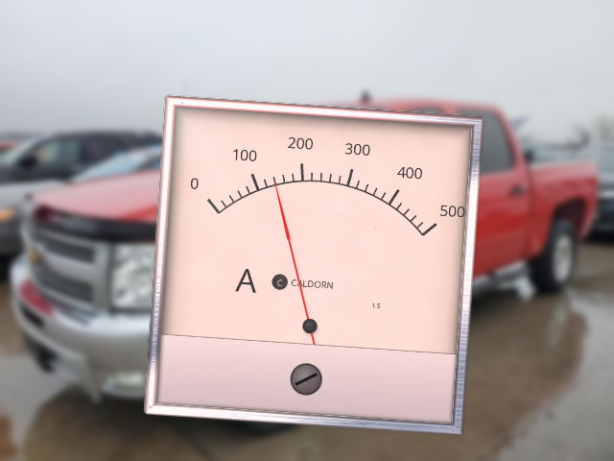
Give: 140 A
